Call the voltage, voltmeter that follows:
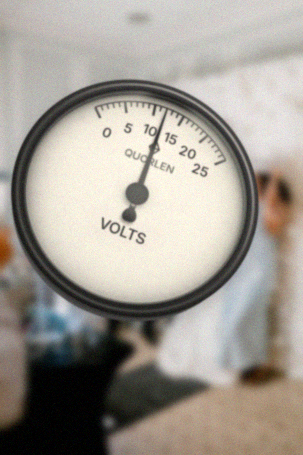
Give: 12 V
